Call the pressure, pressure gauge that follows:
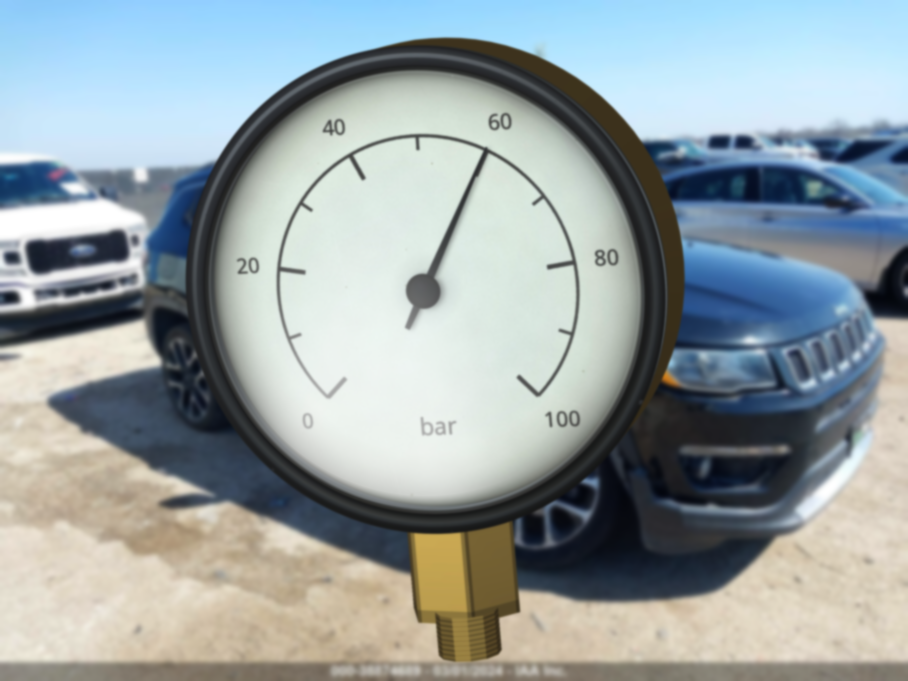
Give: 60 bar
